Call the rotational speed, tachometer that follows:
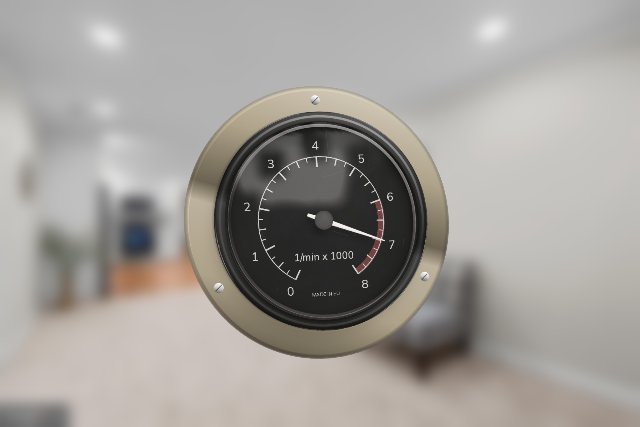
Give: 7000 rpm
